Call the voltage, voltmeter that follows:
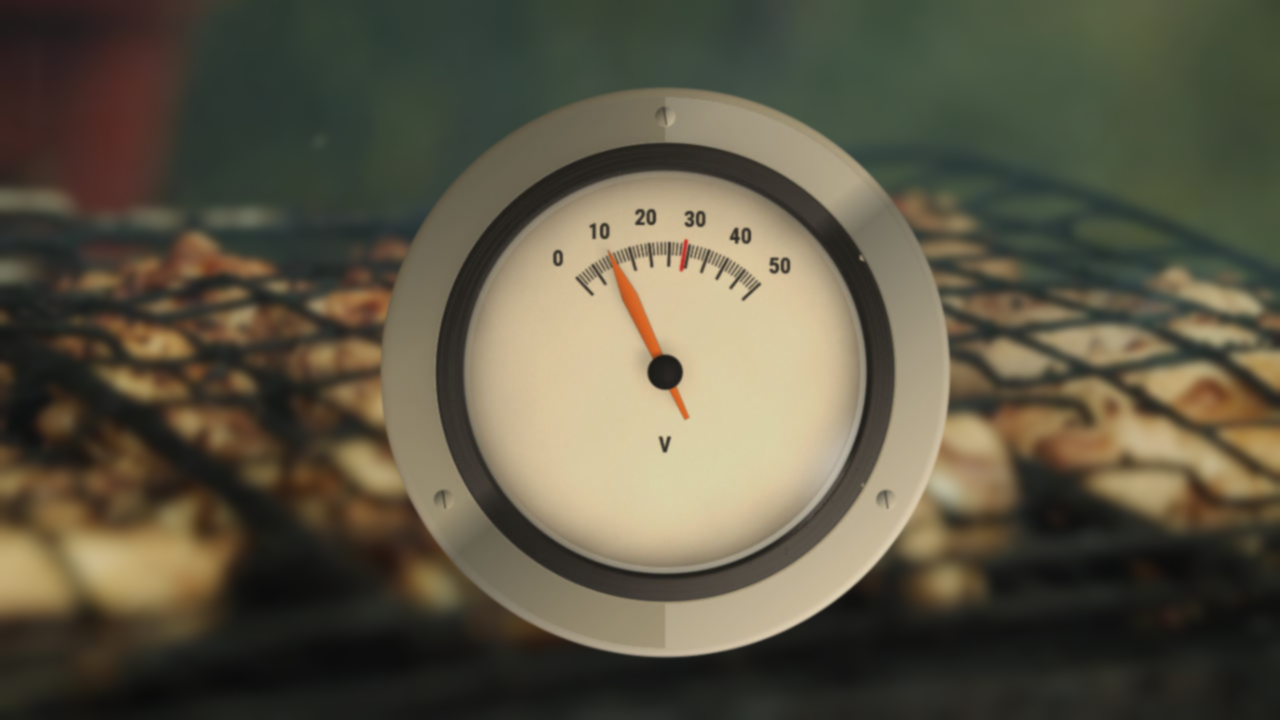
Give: 10 V
